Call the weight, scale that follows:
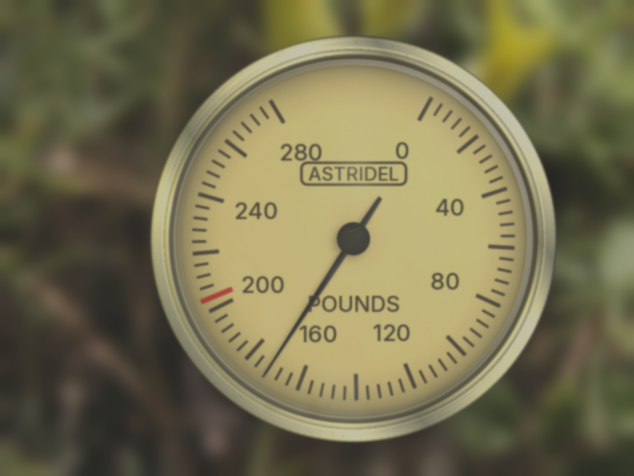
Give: 172 lb
